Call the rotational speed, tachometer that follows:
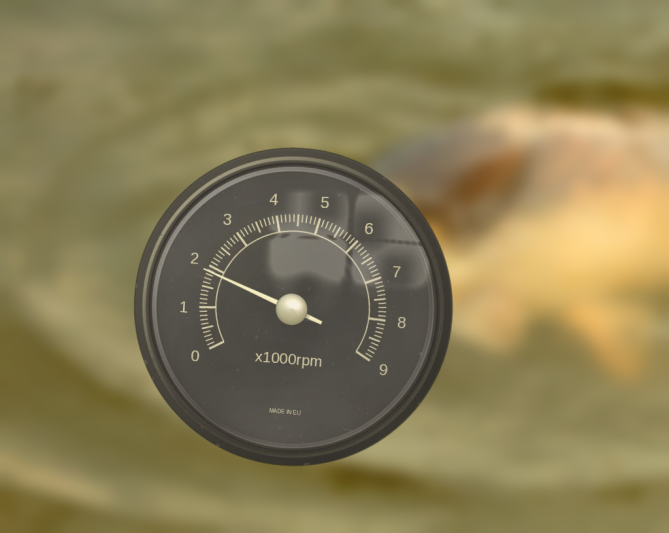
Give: 1900 rpm
